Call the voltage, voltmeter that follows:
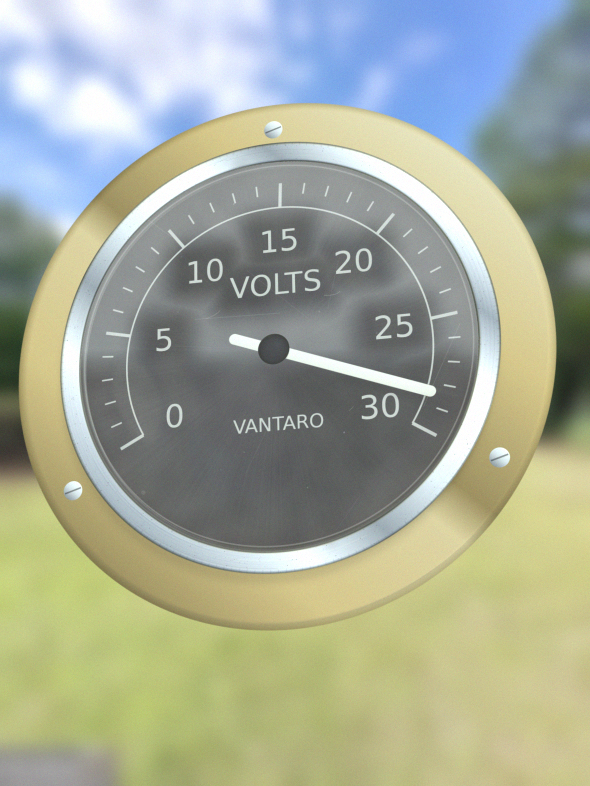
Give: 28.5 V
